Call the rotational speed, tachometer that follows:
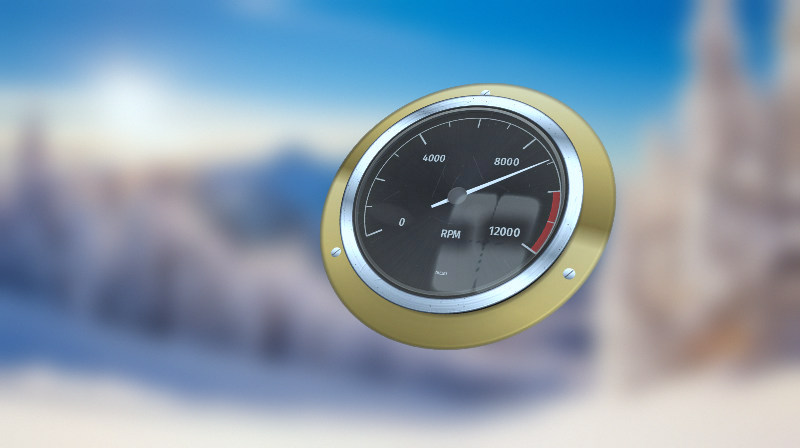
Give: 9000 rpm
